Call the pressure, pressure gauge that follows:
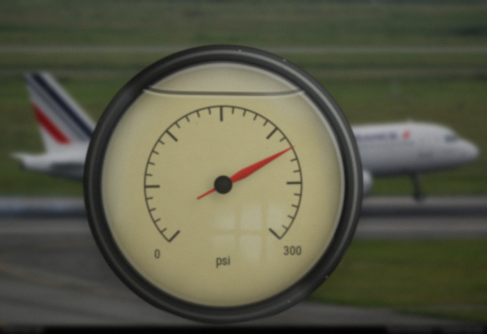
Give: 220 psi
